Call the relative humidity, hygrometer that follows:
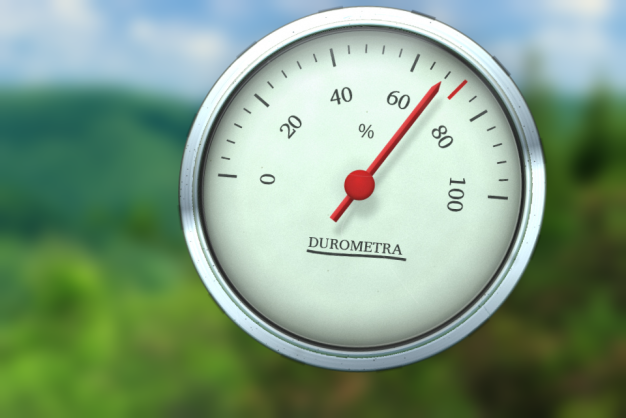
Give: 68 %
